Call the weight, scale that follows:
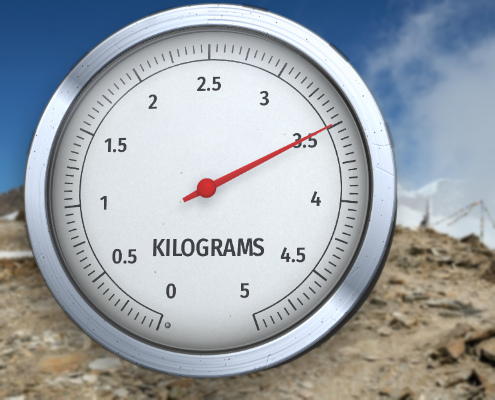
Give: 3.5 kg
